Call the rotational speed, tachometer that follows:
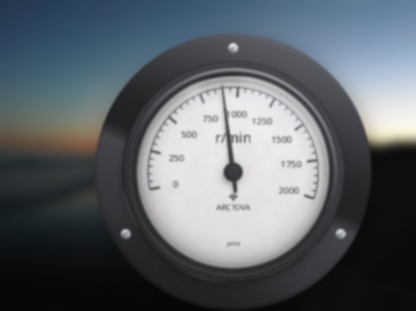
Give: 900 rpm
